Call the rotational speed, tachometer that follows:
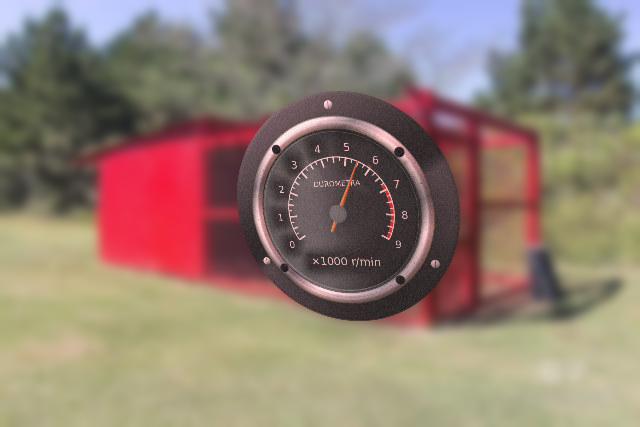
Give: 5500 rpm
